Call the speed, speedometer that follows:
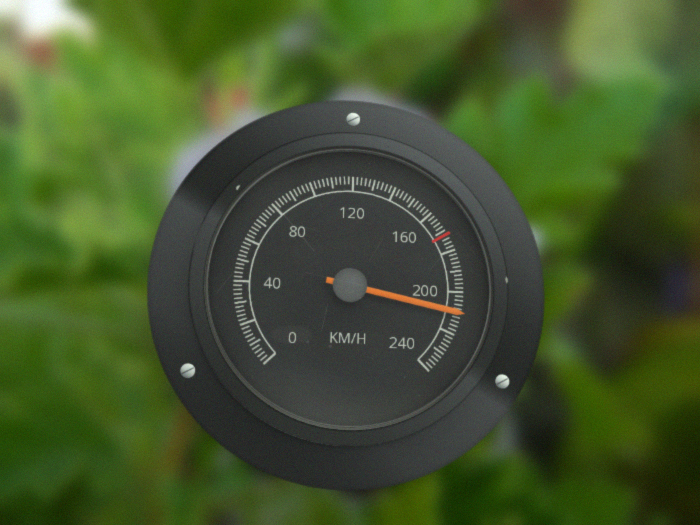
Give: 210 km/h
